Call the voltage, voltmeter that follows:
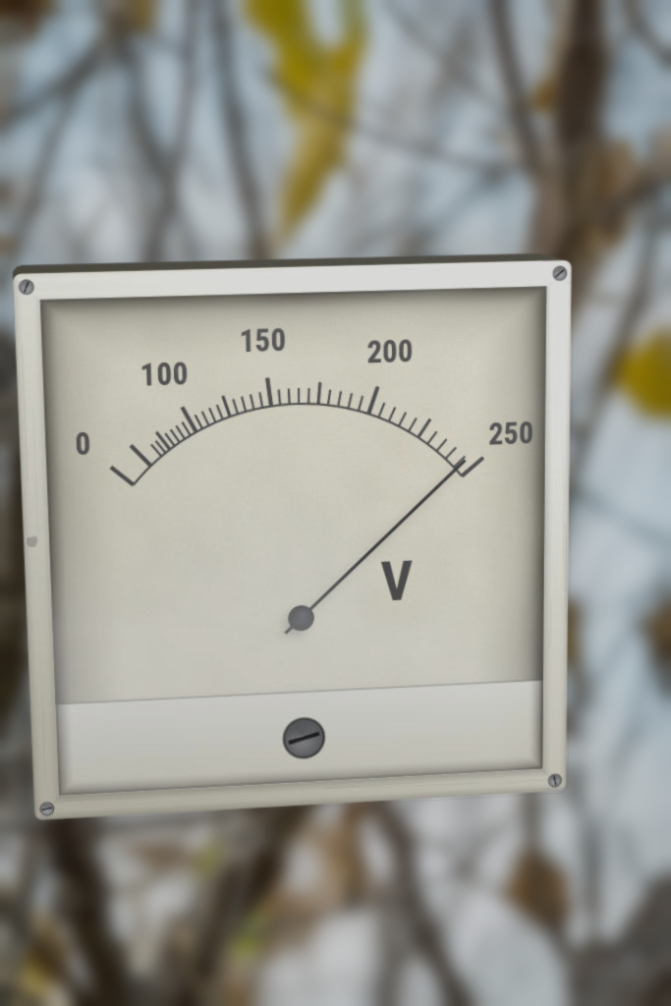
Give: 245 V
